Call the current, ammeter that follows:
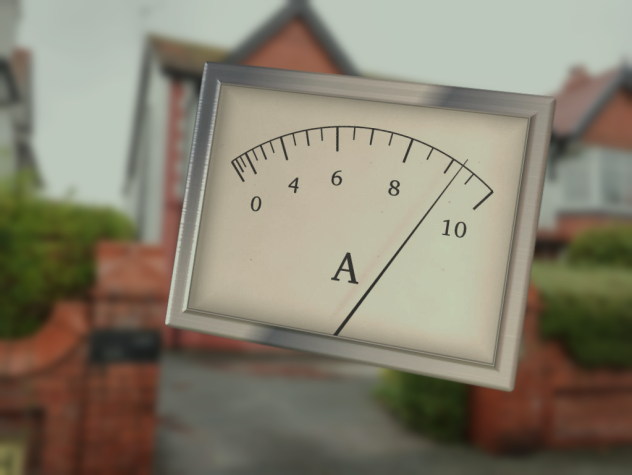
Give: 9.25 A
